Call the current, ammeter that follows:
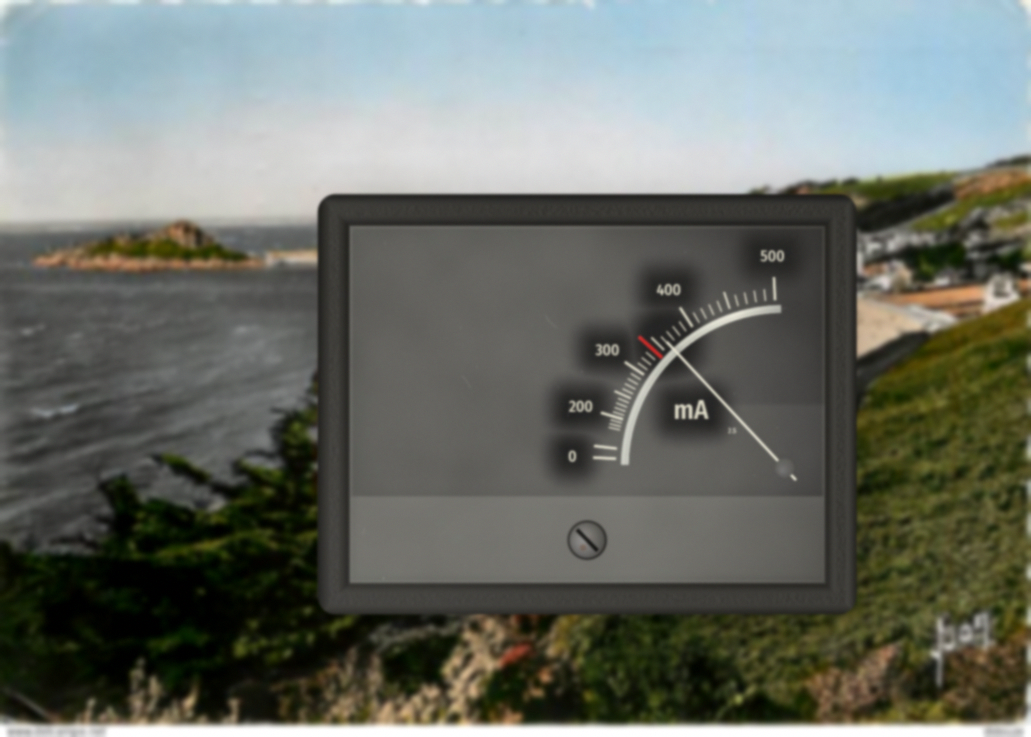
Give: 360 mA
